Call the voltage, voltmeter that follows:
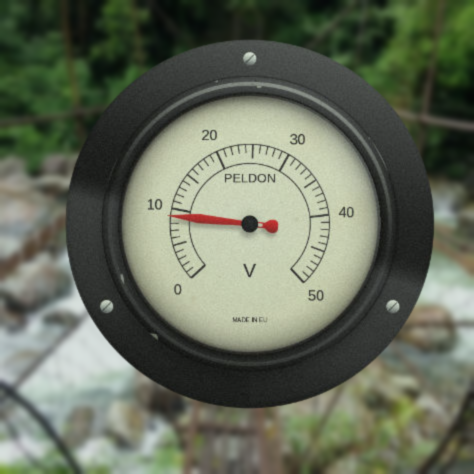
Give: 9 V
